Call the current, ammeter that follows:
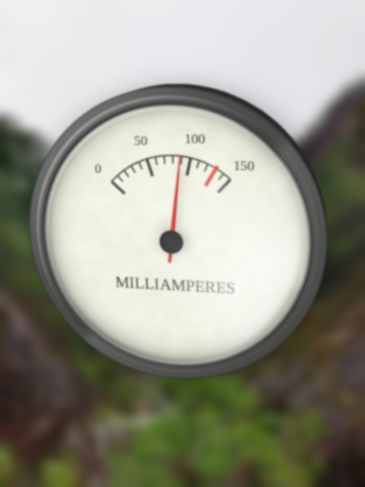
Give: 90 mA
